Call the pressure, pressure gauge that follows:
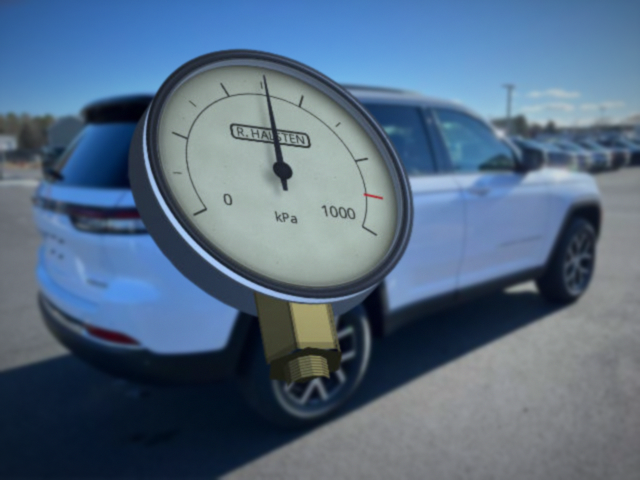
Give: 500 kPa
